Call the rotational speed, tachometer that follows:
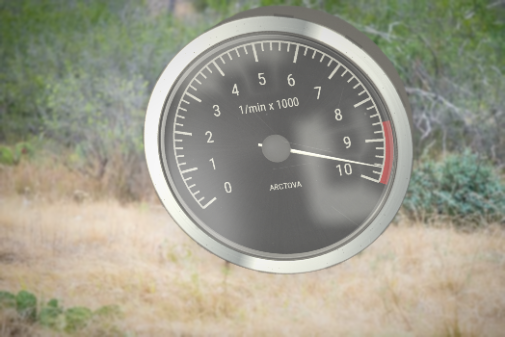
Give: 9600 rpm
